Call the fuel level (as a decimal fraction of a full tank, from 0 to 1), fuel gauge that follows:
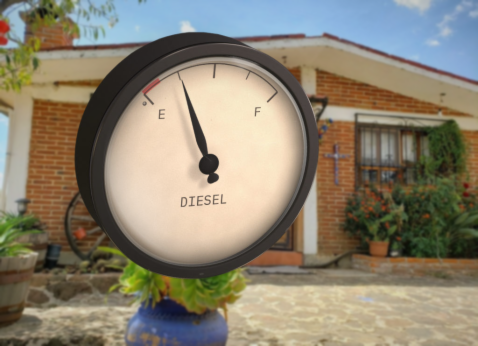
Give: 0.25
